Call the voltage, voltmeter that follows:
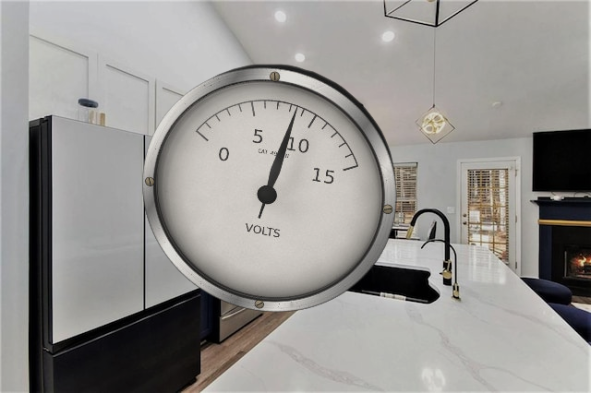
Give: 8.5 V
